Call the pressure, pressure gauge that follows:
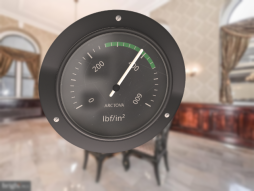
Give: 380 psi
